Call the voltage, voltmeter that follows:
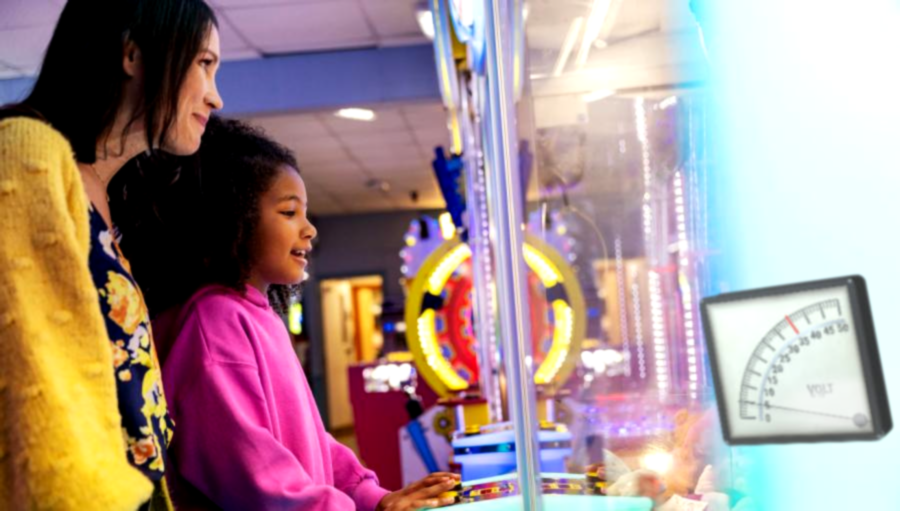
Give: 5 V
